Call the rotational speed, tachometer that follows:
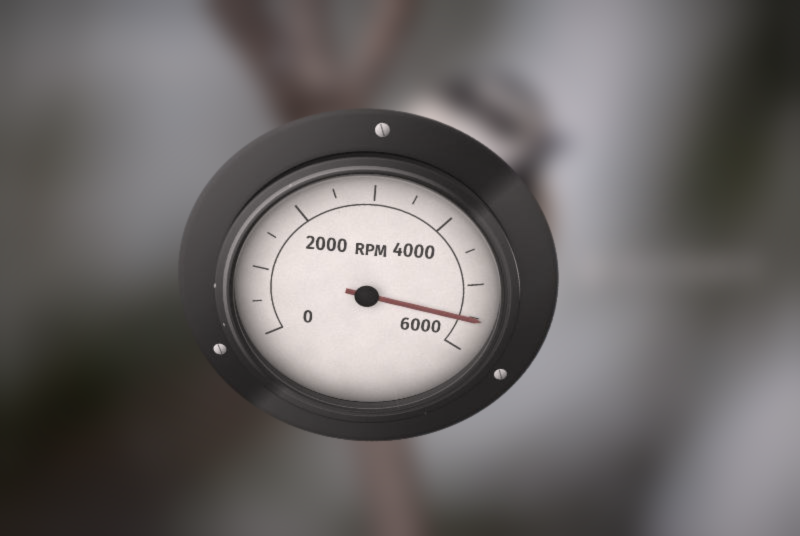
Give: 5500 rpm
